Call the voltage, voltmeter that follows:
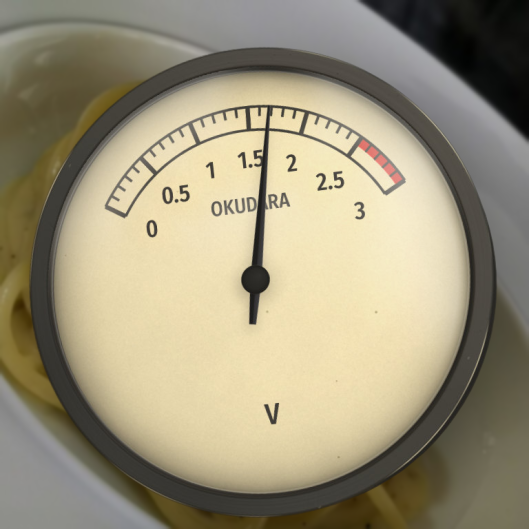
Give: 1.7 V
